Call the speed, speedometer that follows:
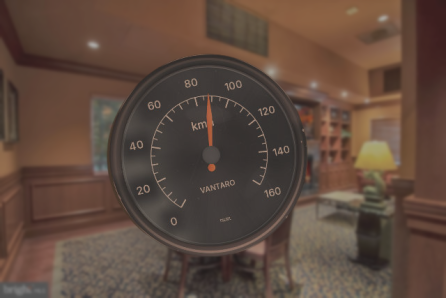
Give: 87.5 km/h
